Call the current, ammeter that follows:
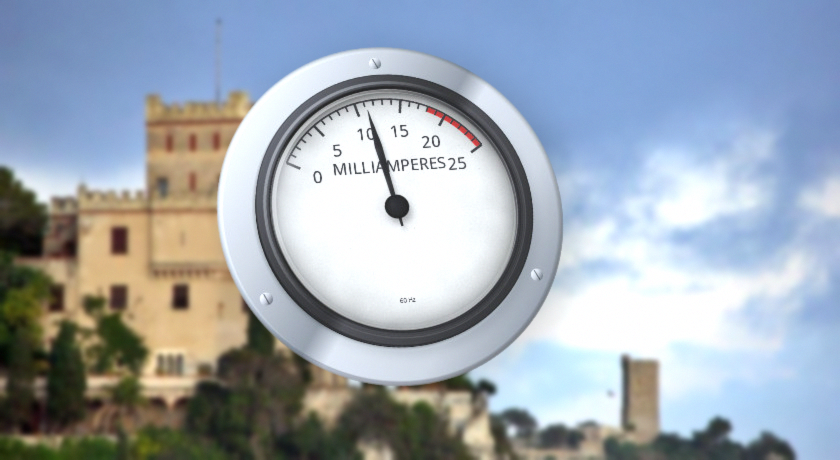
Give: 11 mA
